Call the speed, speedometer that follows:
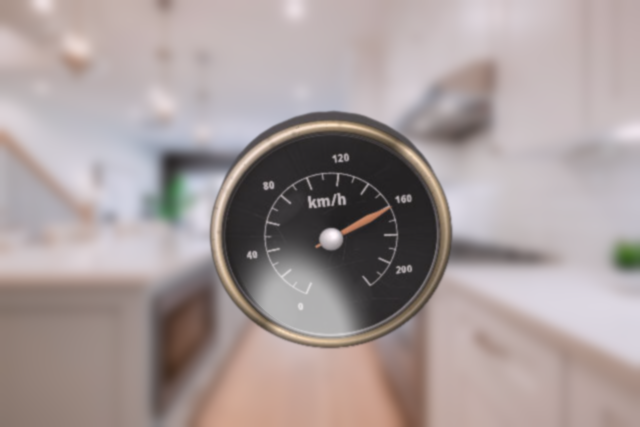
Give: 160 km/h
